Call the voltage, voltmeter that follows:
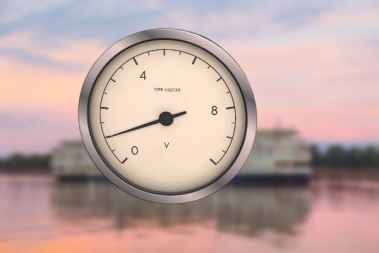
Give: 1 V
